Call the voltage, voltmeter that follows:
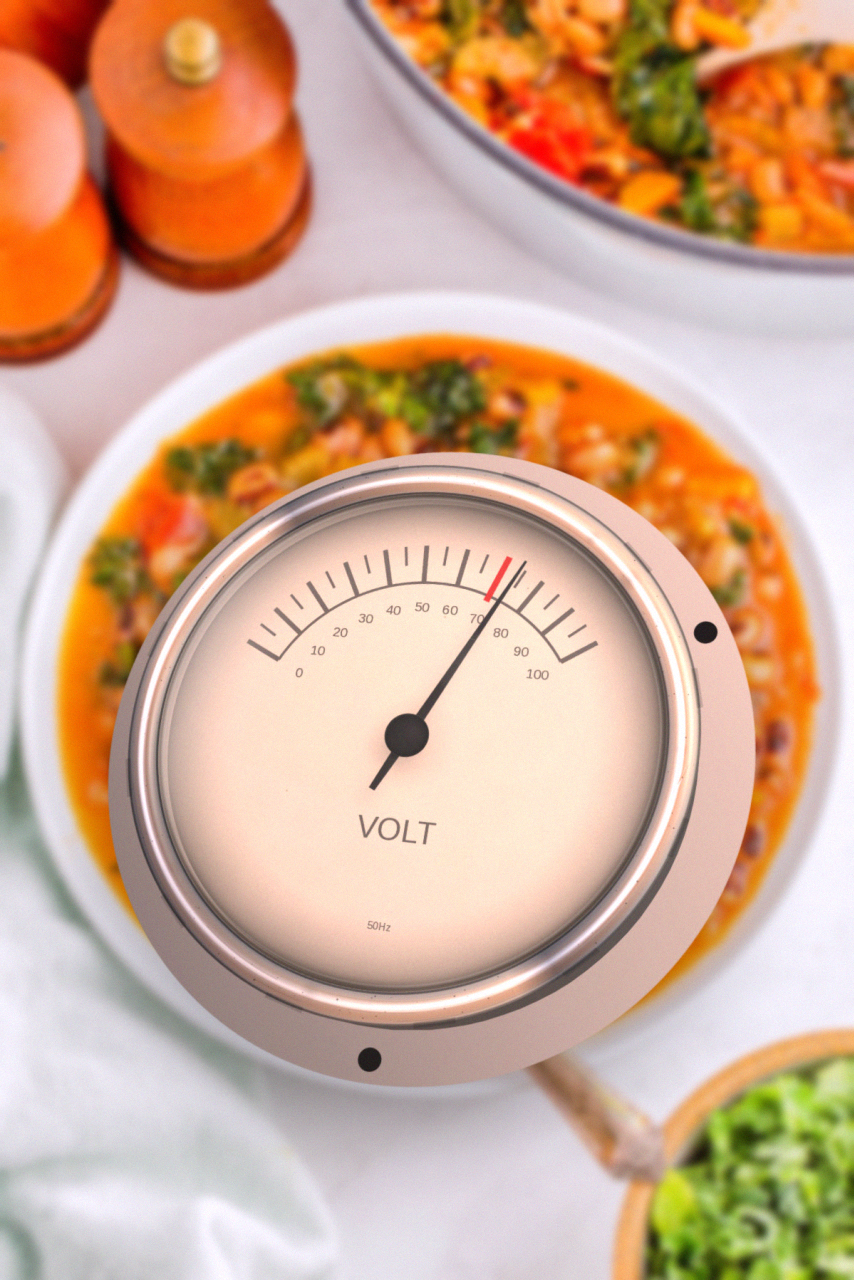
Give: 75 V
